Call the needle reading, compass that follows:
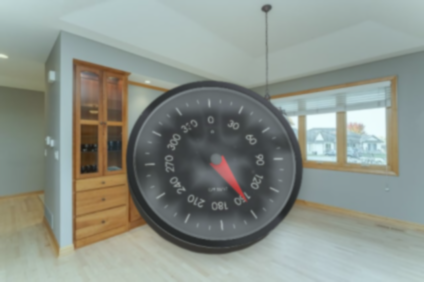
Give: 150 °
